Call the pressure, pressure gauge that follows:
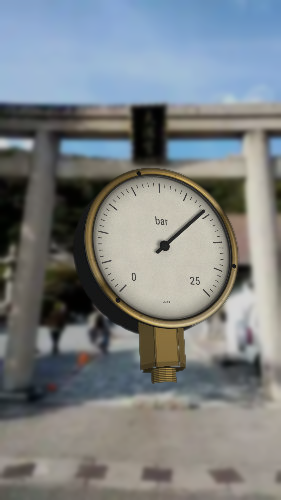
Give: 17 bar
